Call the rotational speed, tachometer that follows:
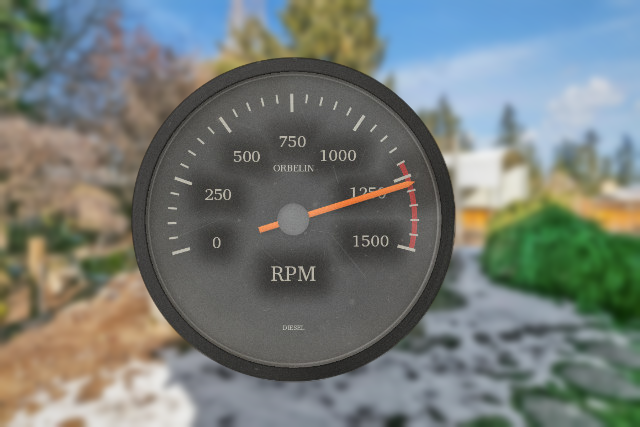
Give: 1275 rpm
